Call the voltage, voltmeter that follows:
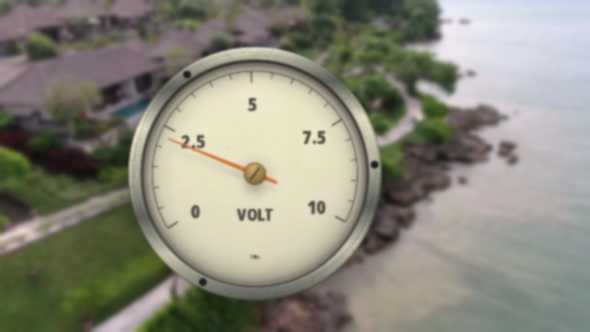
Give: 2.25 V
